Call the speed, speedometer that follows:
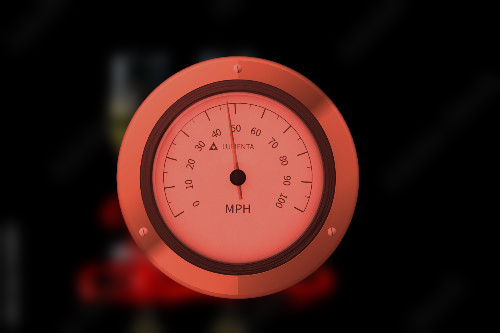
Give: 47.5 mph
